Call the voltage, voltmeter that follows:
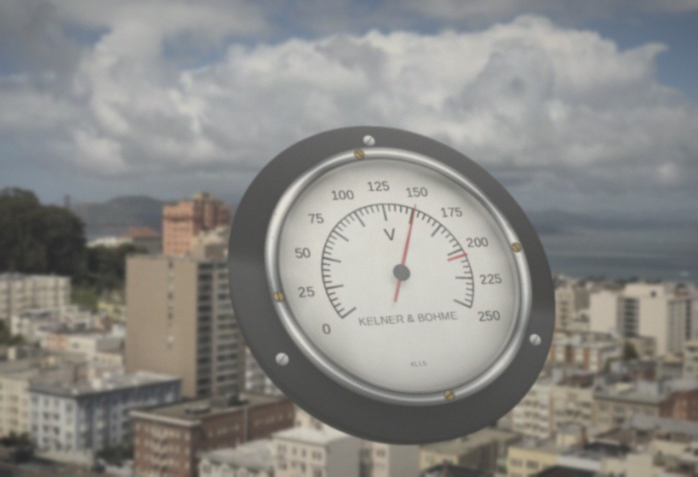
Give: 150 V
